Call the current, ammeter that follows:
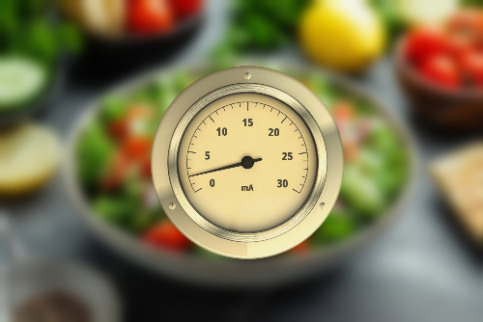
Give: 2 mA
